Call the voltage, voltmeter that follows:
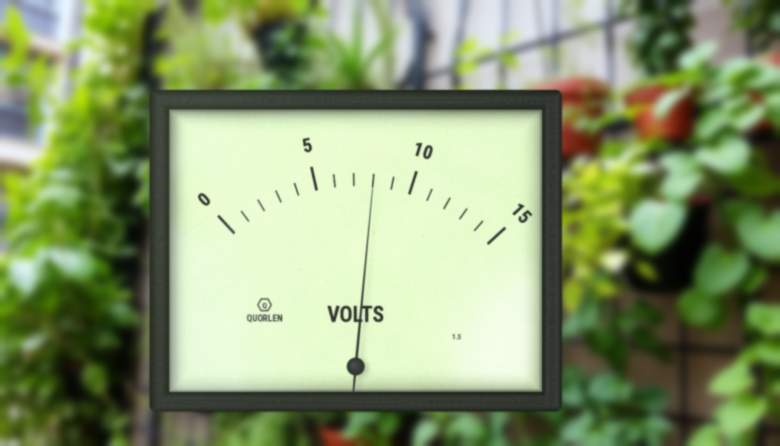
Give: 8 V
